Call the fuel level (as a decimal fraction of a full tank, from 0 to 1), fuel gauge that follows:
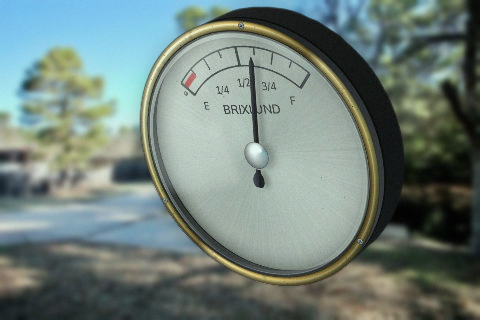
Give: 0.625
